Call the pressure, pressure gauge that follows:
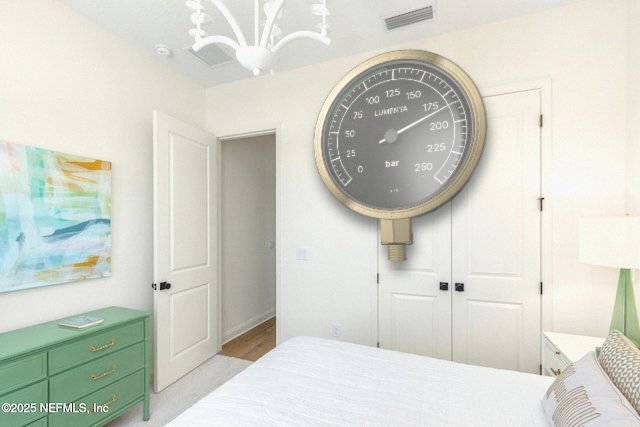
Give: 185 bar
